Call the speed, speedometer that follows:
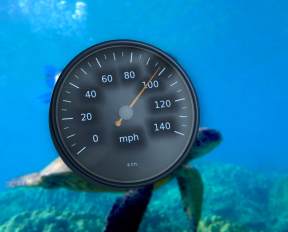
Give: 97.5 mph
